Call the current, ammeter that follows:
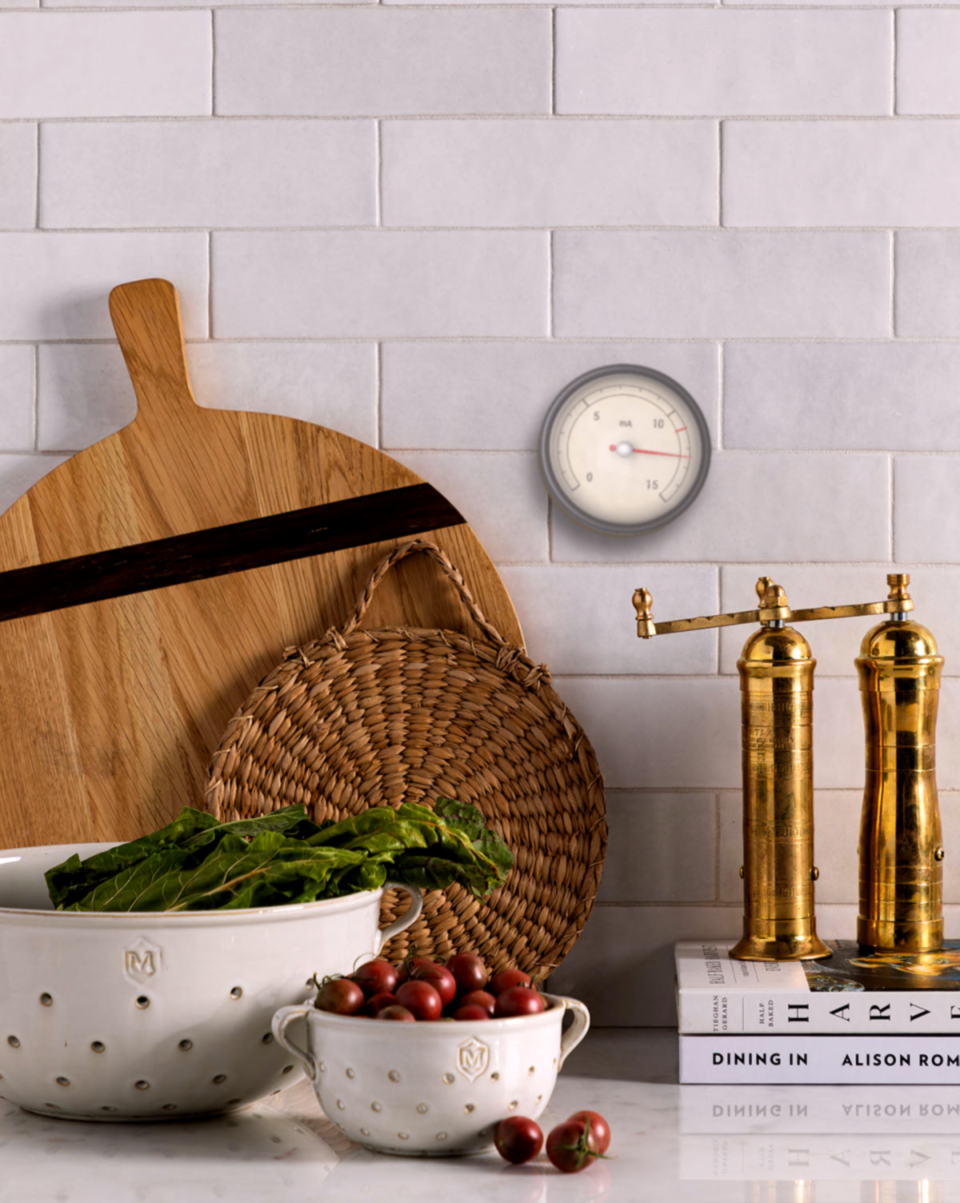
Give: 12.5 mA
